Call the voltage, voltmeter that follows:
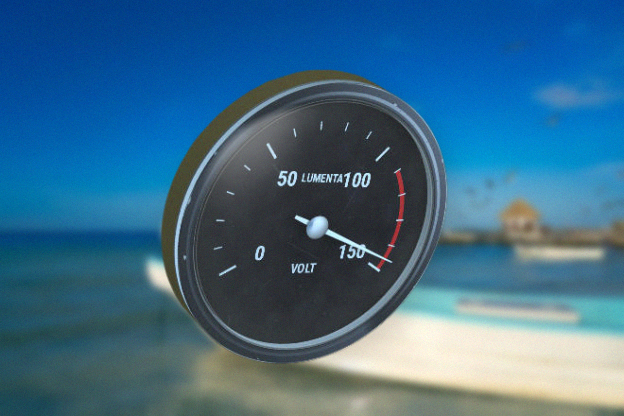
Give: 145 V
